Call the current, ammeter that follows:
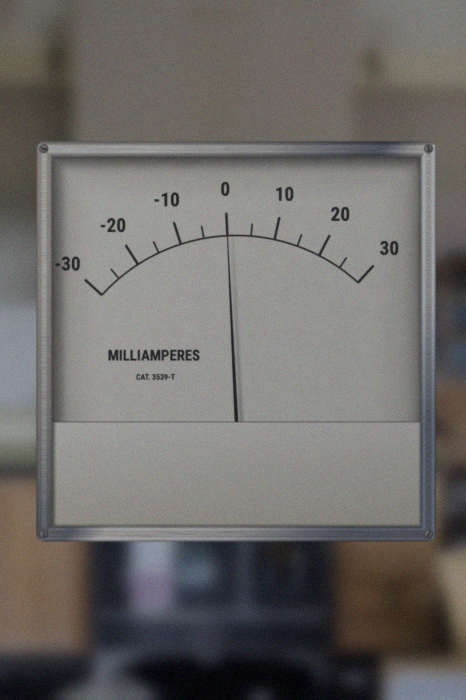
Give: 0 mA
